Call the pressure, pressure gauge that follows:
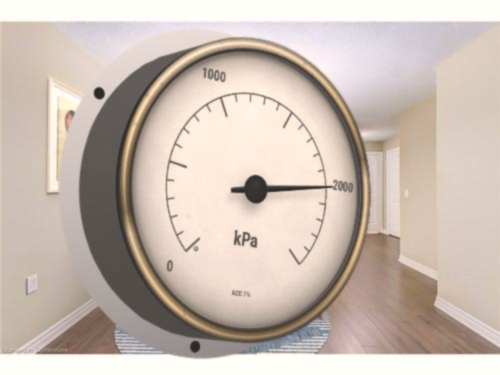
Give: 2000 kPa
